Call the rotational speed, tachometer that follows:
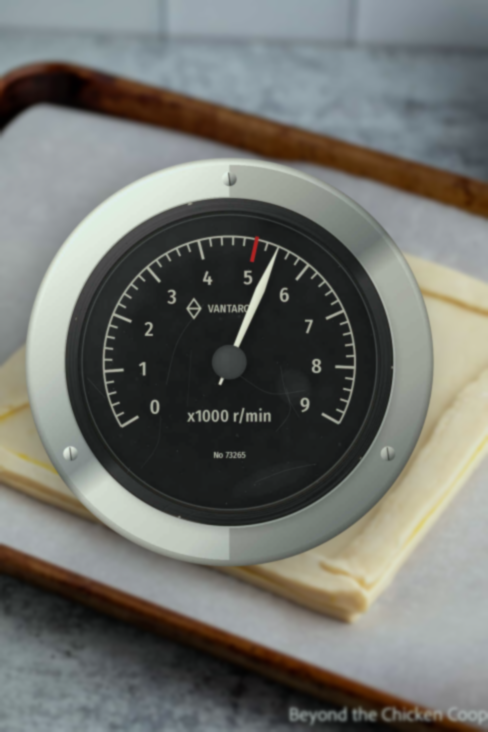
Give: 5400 rpm
